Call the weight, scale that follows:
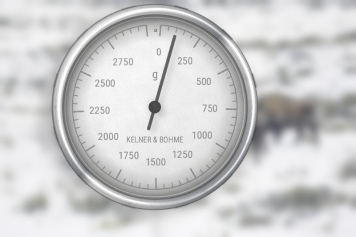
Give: 100 g
